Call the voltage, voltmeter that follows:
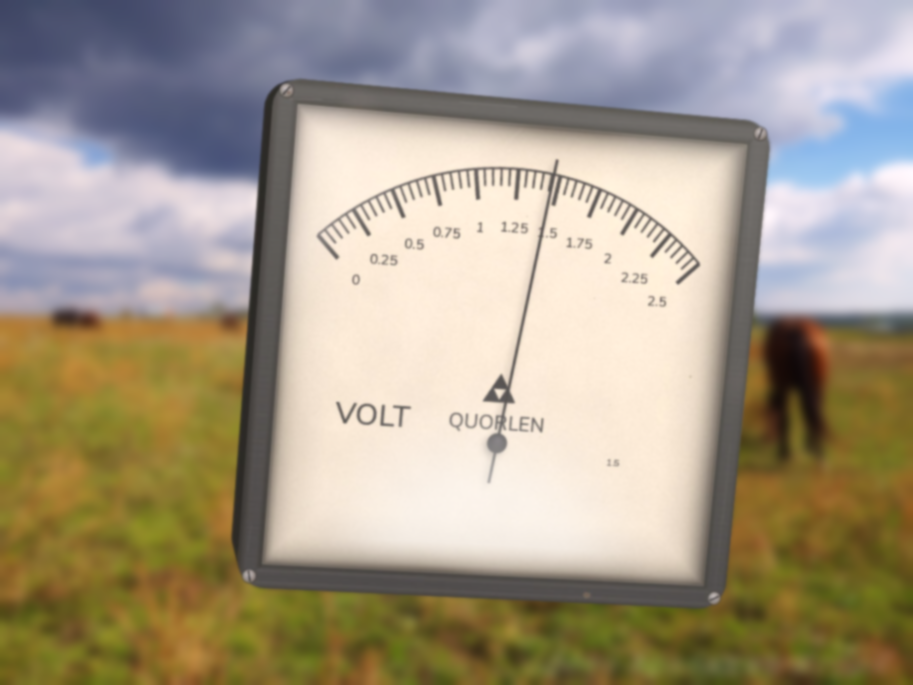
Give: 1.45 V
